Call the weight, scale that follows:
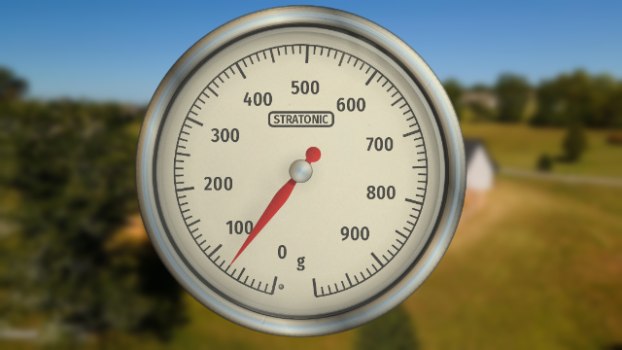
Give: 70 g
